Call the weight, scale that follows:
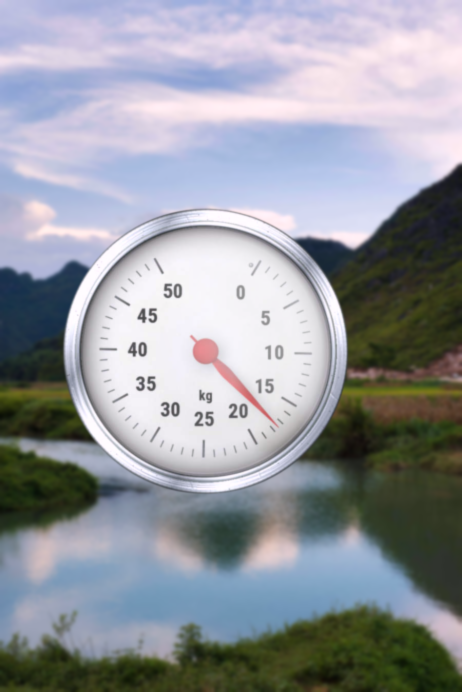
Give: 17.5 kg
